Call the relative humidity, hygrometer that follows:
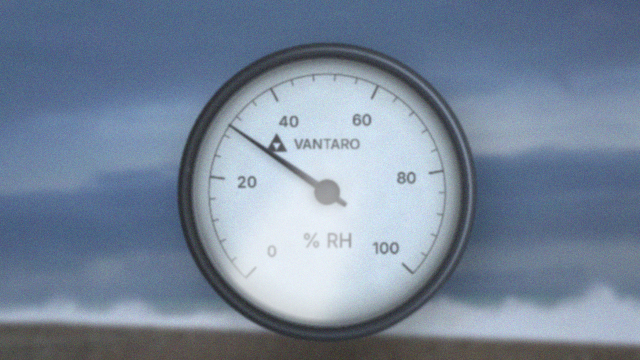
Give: 30 %
